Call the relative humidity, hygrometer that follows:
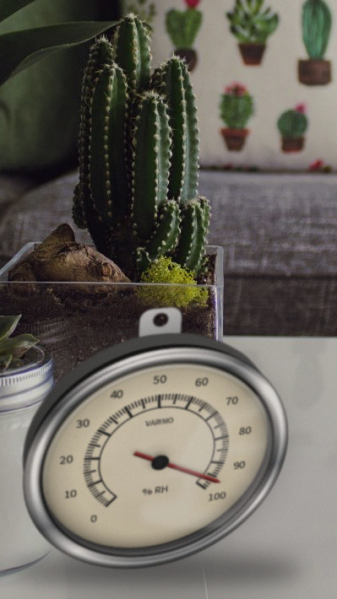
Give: 95 %
